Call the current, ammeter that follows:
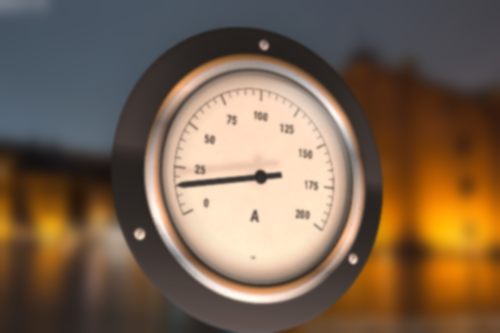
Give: 15 A
